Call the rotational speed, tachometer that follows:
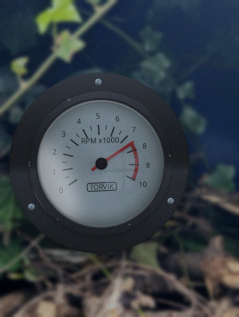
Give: 7500 rpm
